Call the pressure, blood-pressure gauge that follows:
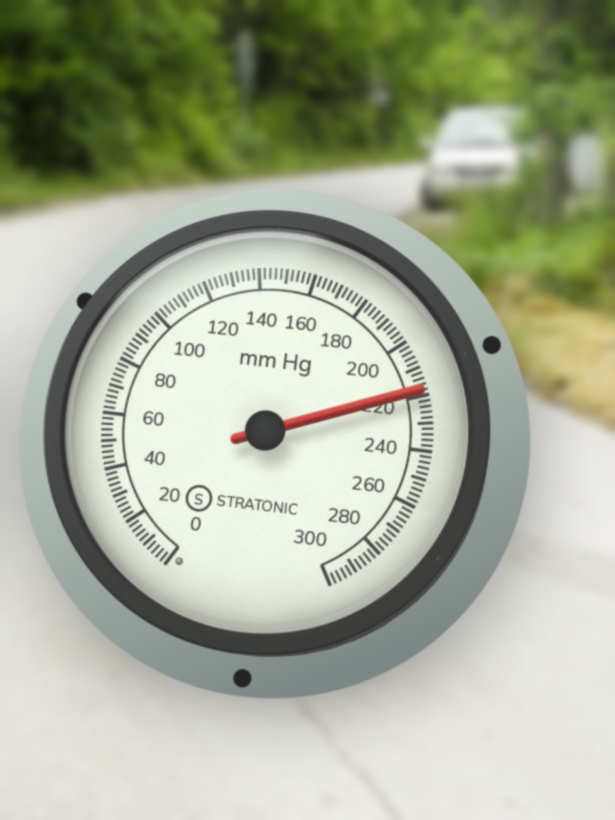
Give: 218 mmHg
